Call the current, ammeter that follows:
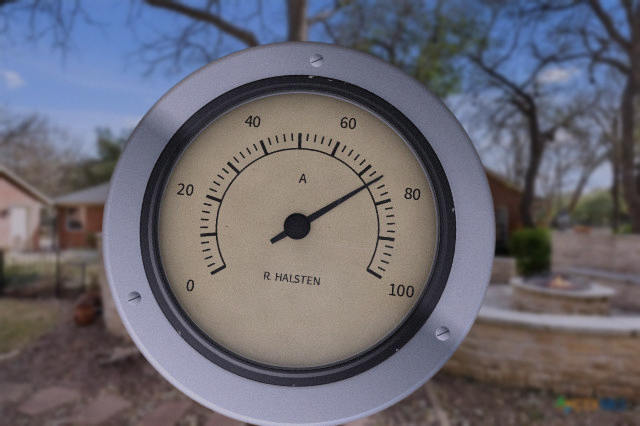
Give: 74 A
